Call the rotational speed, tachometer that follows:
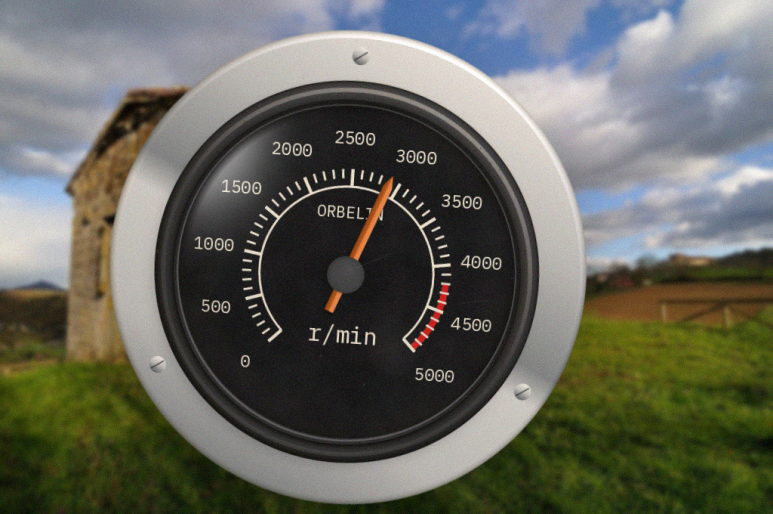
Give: 2900 rpm
